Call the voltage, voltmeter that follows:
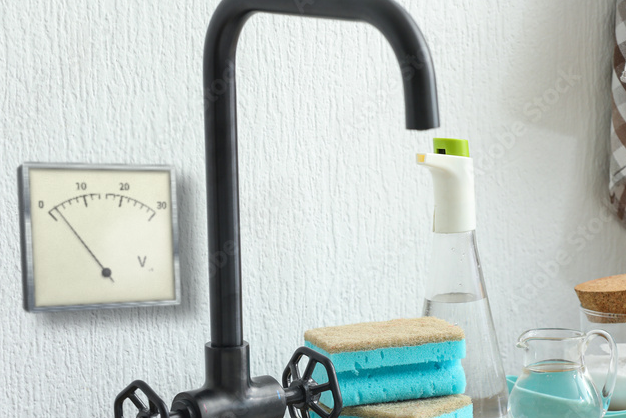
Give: 2 V
